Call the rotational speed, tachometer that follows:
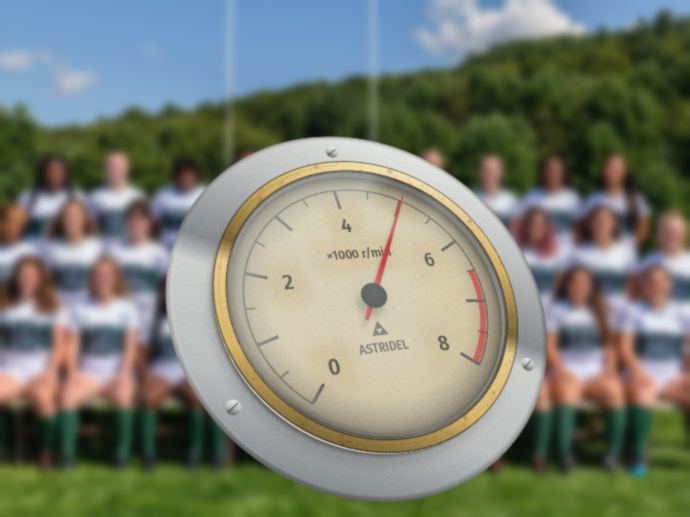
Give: 5000 rpm
